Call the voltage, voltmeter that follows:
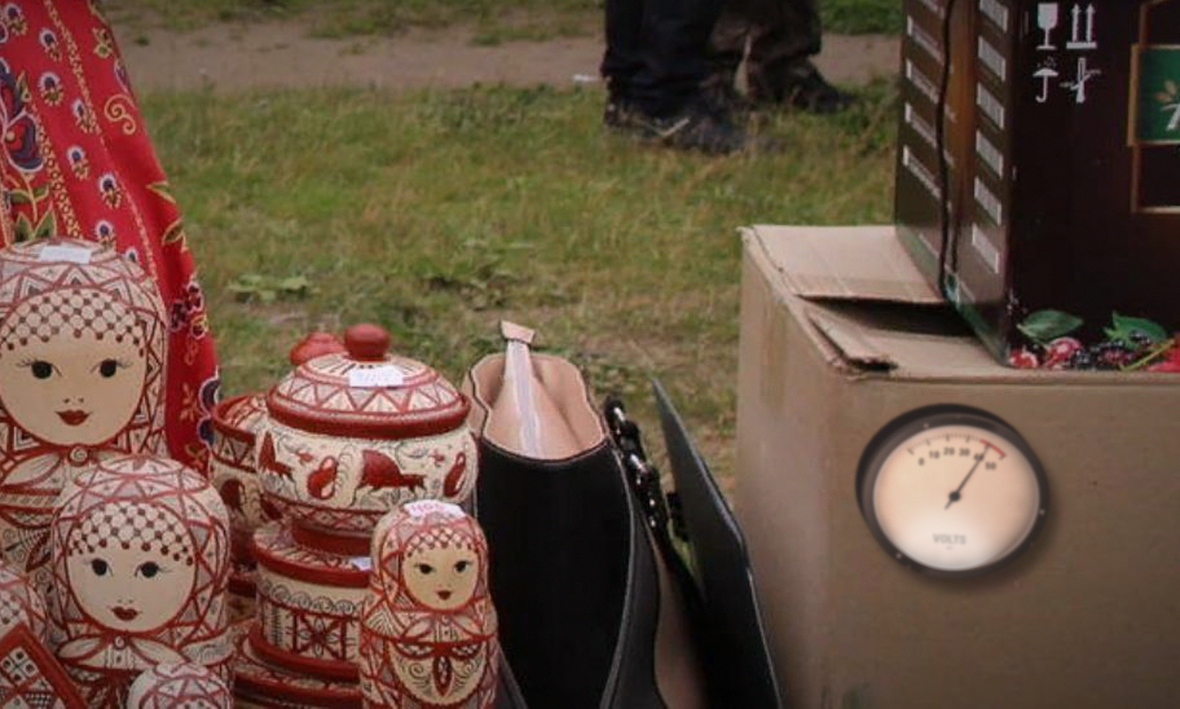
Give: 40 V
